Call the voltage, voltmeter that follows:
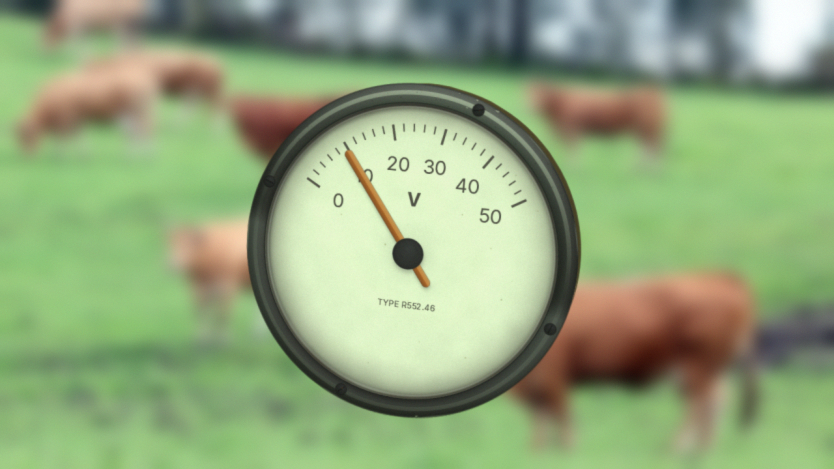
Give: 10 V
